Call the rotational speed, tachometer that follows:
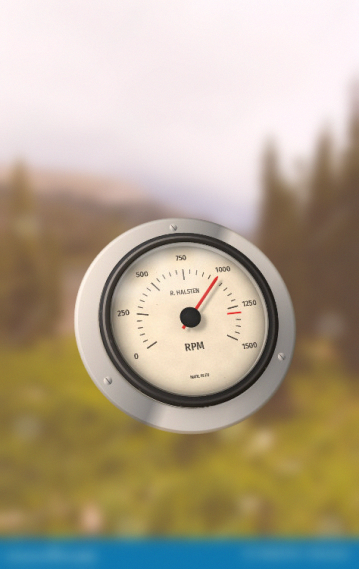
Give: 1000 rpm
